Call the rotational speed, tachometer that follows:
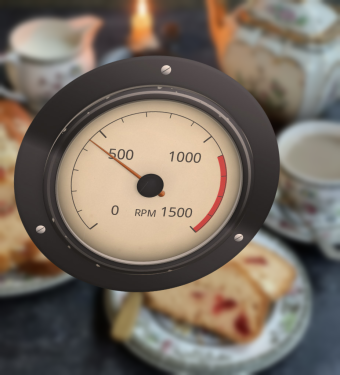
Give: 450 rpm
